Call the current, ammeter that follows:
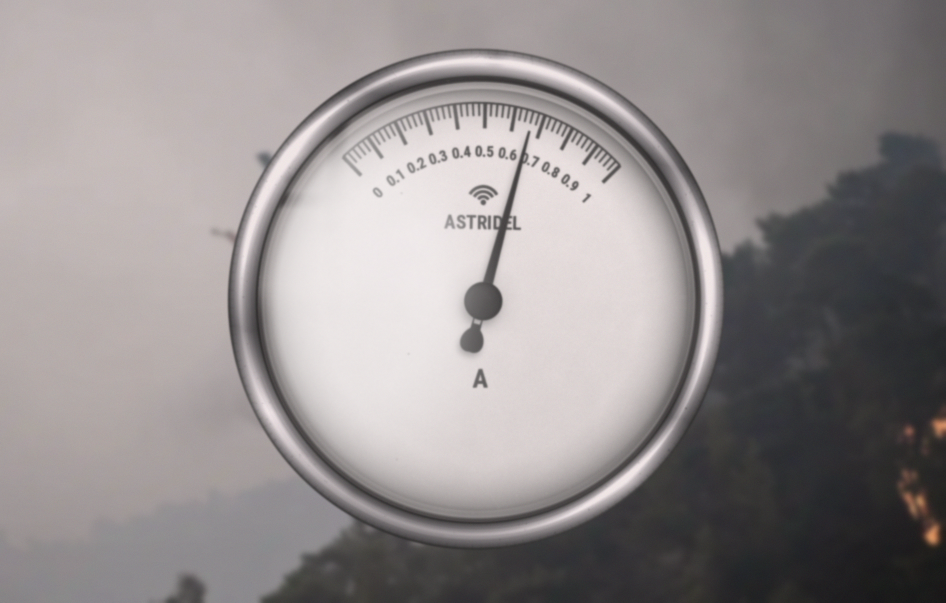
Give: 0.66 A
